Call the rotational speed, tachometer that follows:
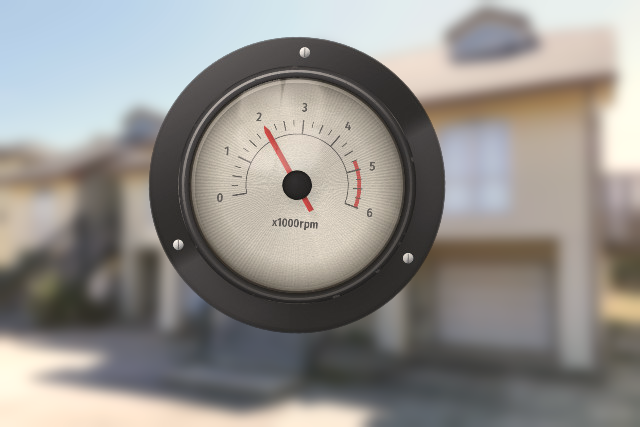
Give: 2000 rpm
